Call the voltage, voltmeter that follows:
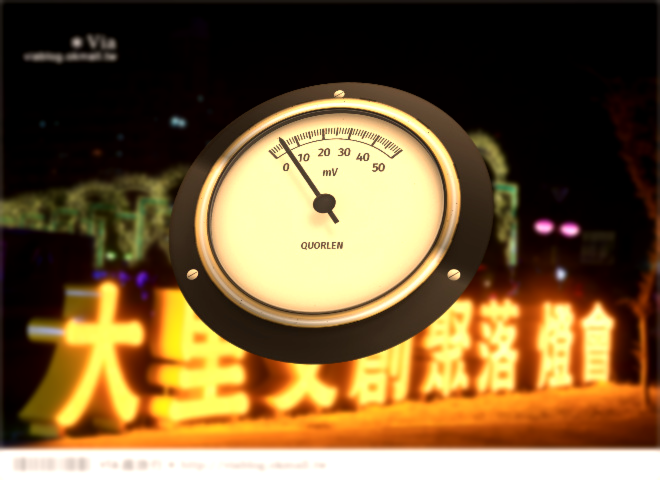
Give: 5 mV
